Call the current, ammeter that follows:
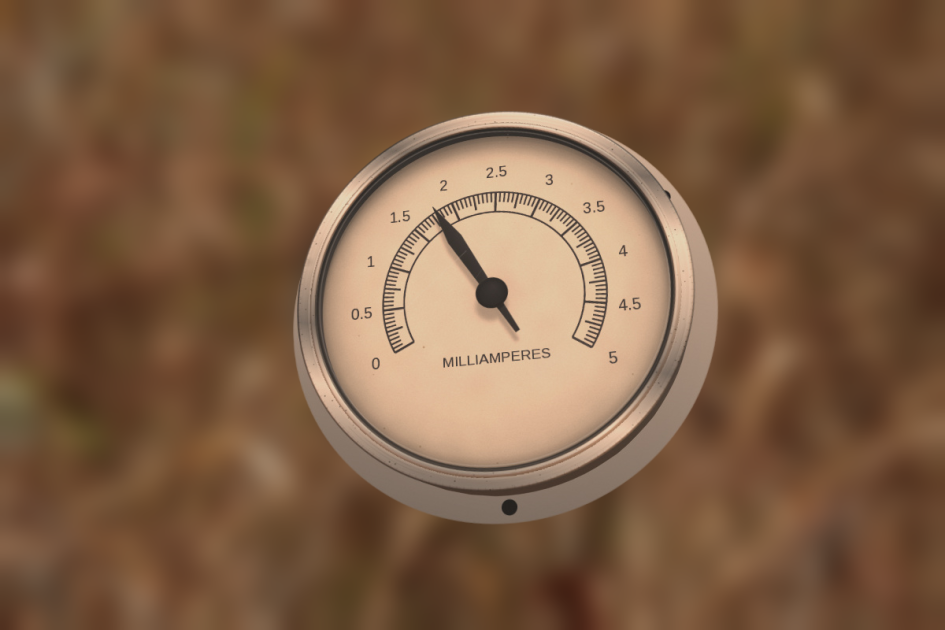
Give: 1.8 mA
